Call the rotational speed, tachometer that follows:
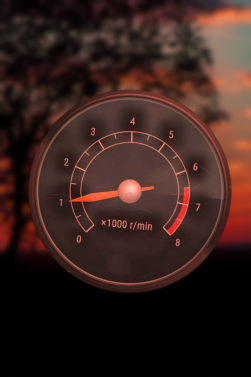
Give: 1000 rpm
